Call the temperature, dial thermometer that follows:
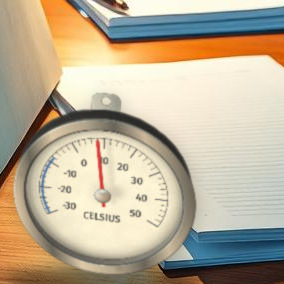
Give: 8 °C
